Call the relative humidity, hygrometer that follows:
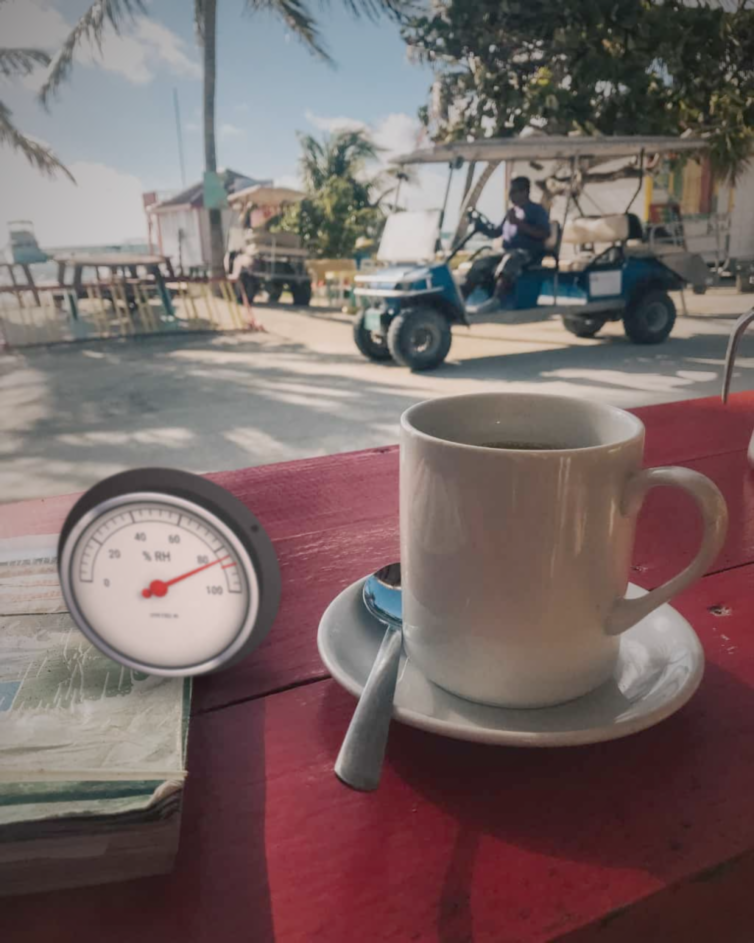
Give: 84 %
